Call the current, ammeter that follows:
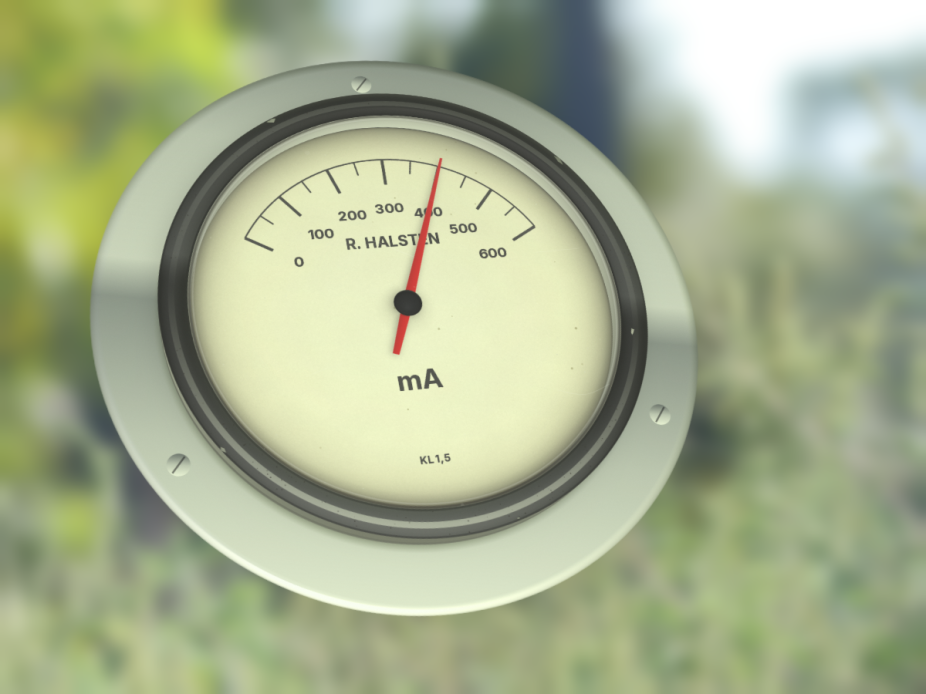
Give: 400 mA
